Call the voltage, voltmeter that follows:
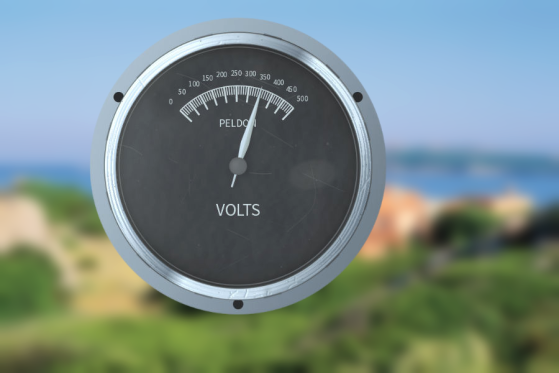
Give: 350 V
